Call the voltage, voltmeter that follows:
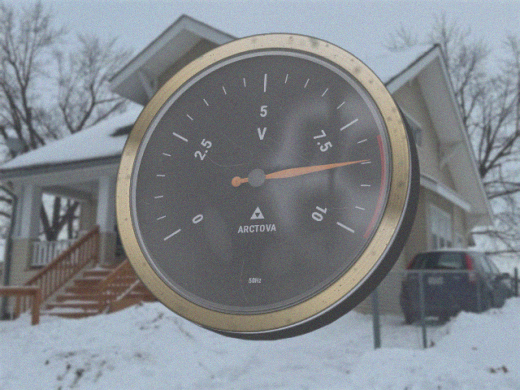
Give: 8.5 V
